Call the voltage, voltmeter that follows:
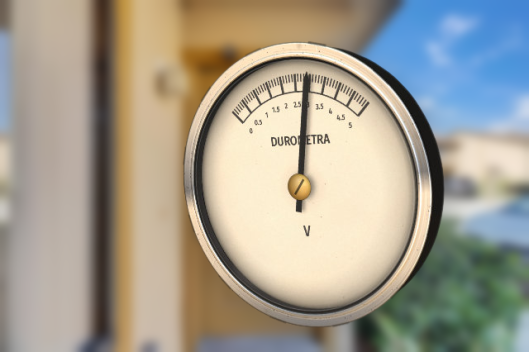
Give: 3 V
